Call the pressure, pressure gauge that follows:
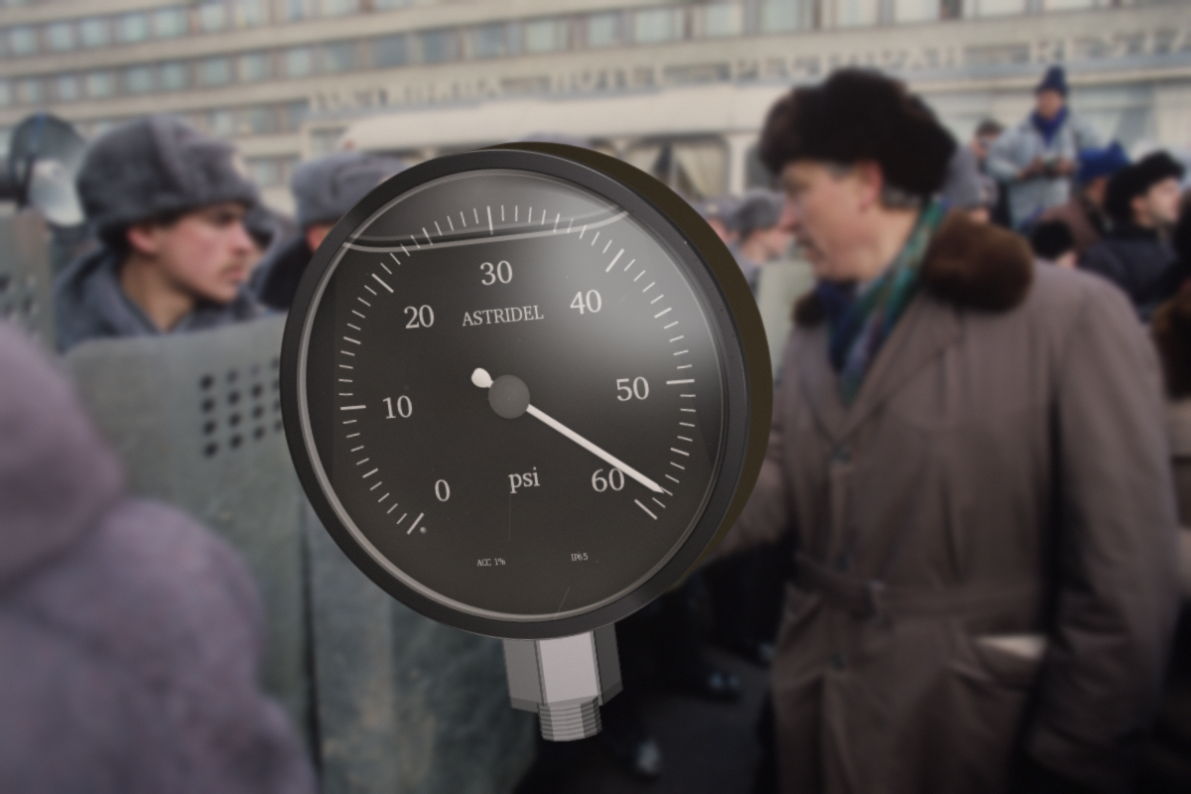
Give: 58 psi
